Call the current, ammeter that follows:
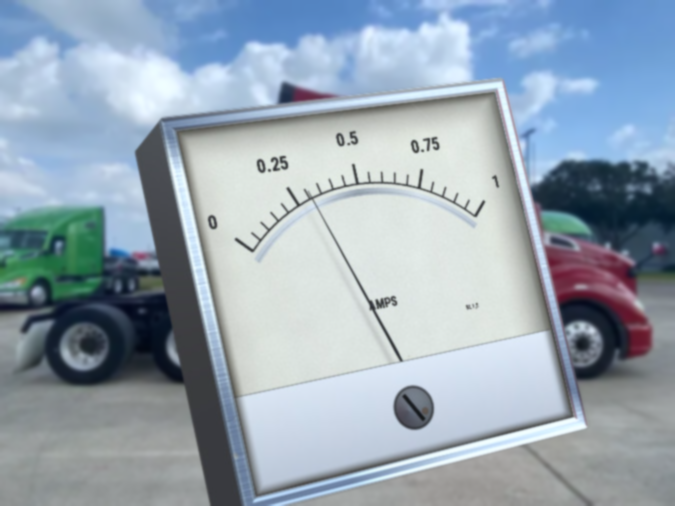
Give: 0.3 A
